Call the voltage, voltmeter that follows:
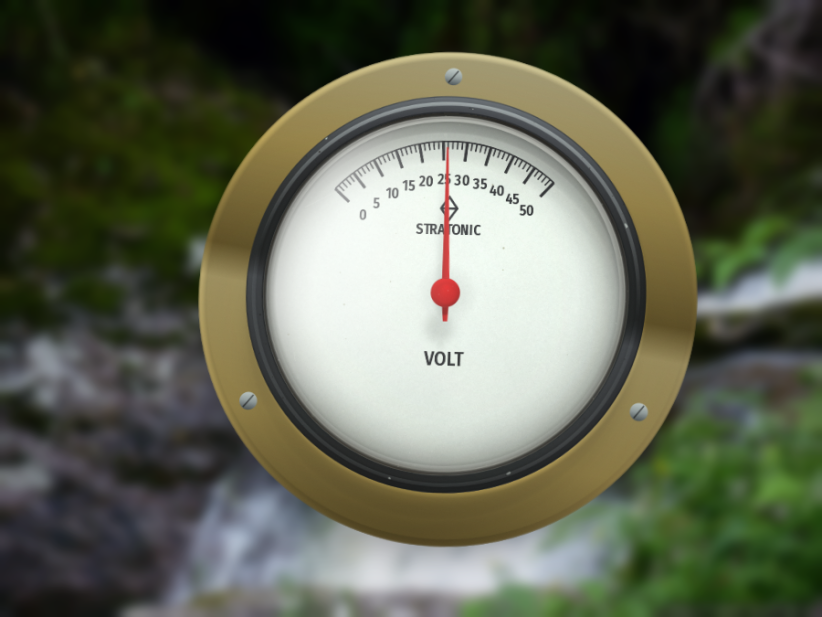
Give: 26 V
